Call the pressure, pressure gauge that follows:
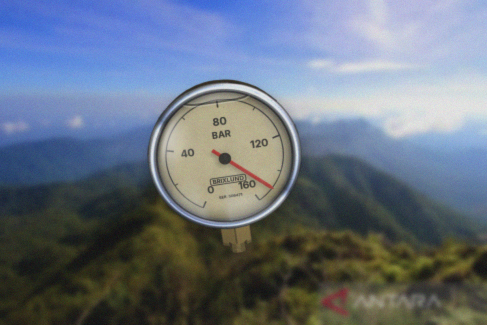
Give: 150 bar
